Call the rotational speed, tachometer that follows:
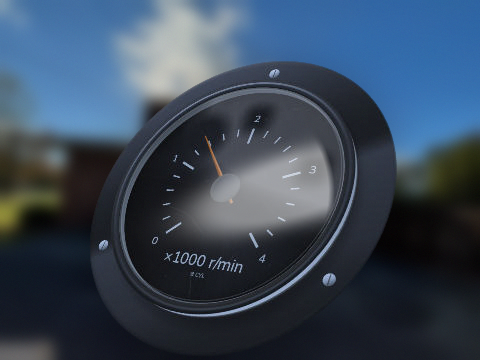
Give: 1400 rpm
